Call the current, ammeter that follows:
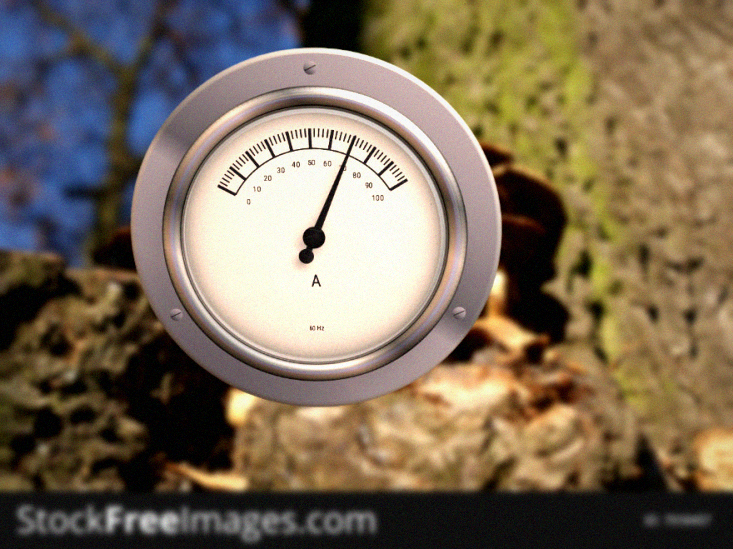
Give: 70 A
